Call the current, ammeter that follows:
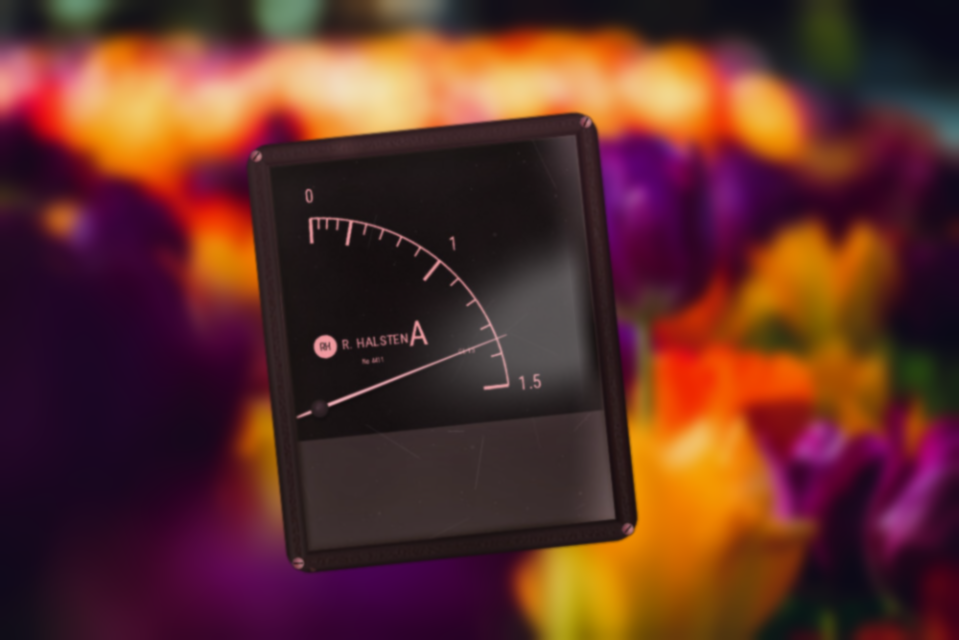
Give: 1.35 A
